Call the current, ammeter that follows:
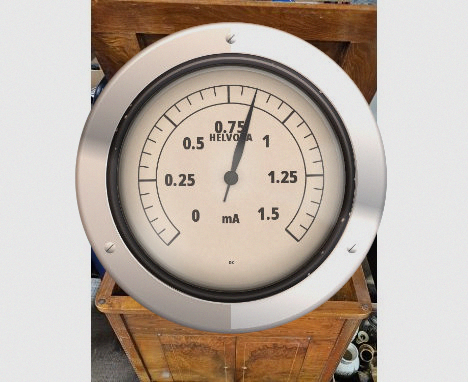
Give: 0.85 mA
